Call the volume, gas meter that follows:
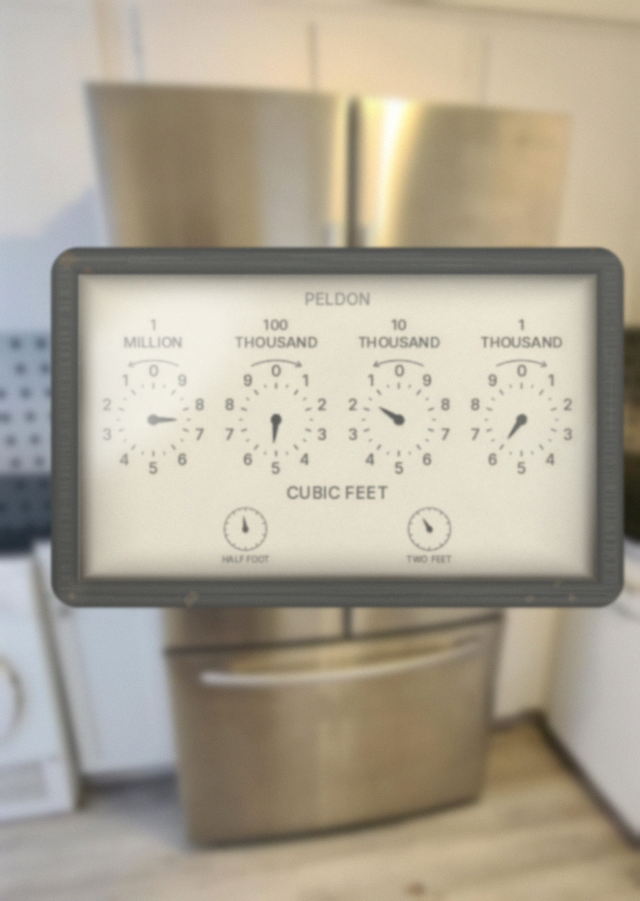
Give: 751600 ft³
